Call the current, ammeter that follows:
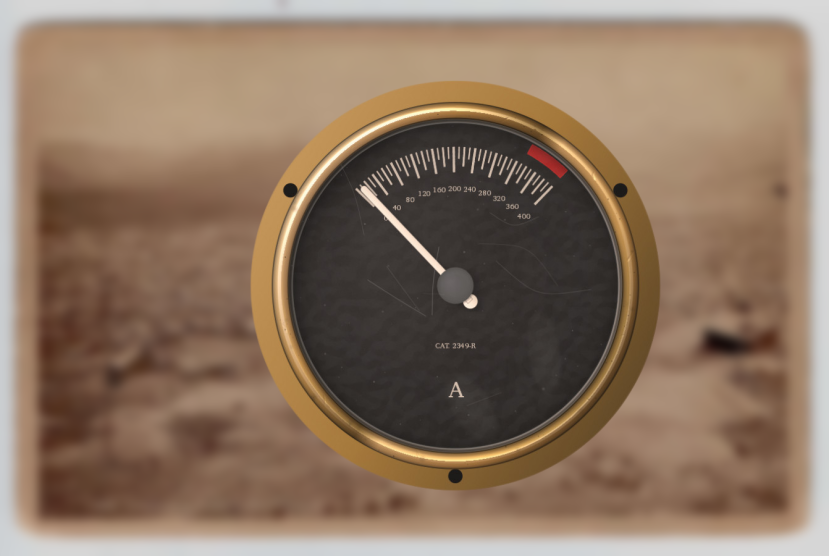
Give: 10 A
